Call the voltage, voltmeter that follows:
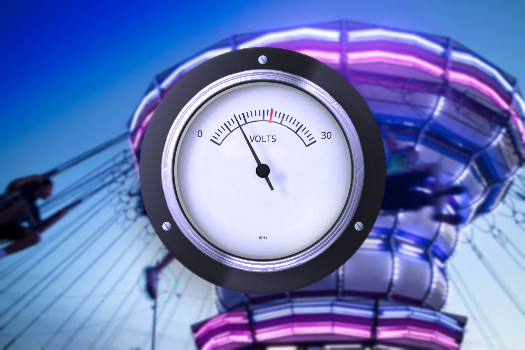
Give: 8 V
